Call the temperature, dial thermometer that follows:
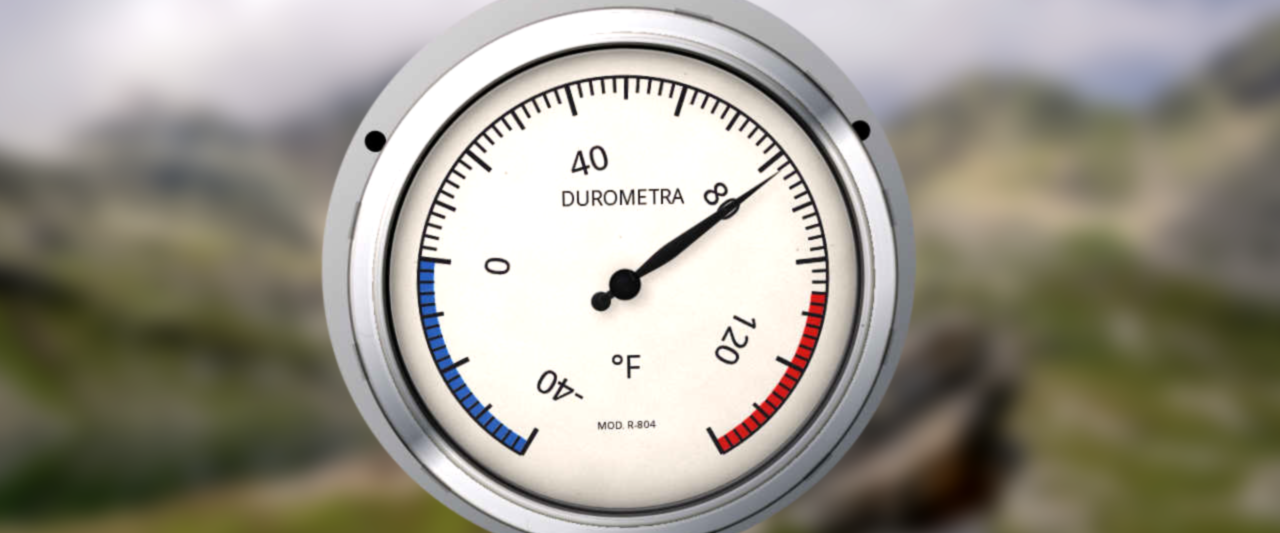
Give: 82 °F
